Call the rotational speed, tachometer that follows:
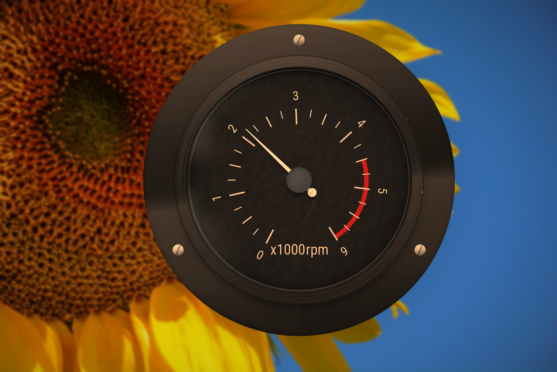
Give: 2125 rpm
